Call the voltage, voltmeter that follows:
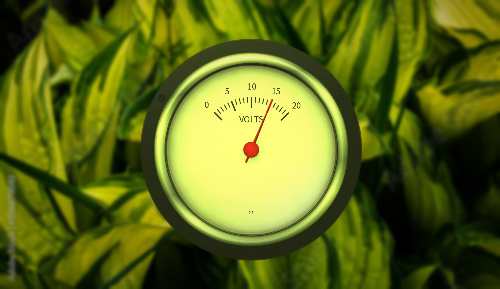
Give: 15 V
